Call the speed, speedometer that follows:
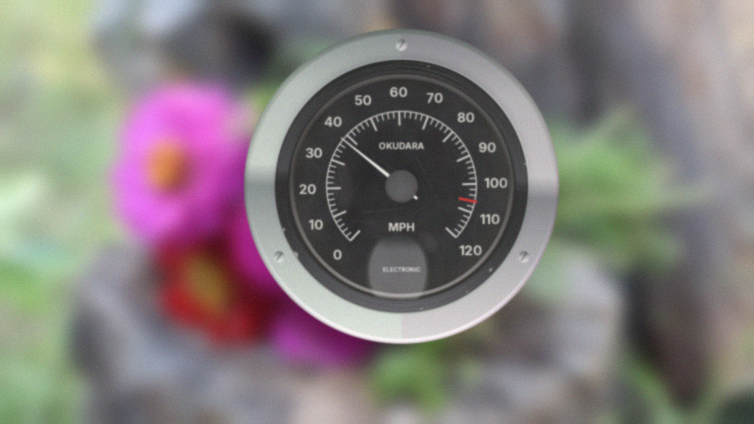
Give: 38 mph
